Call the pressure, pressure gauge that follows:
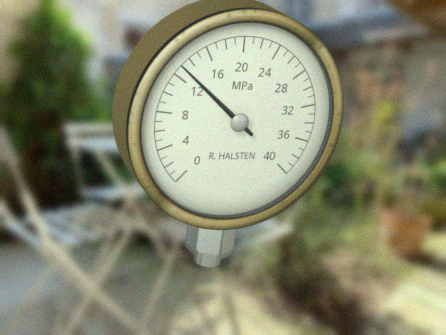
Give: 13 MPa
